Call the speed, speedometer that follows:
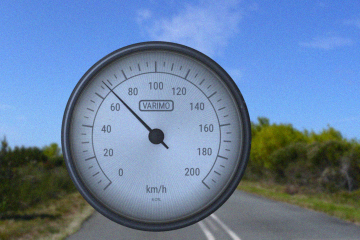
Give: 67.5 km/h
